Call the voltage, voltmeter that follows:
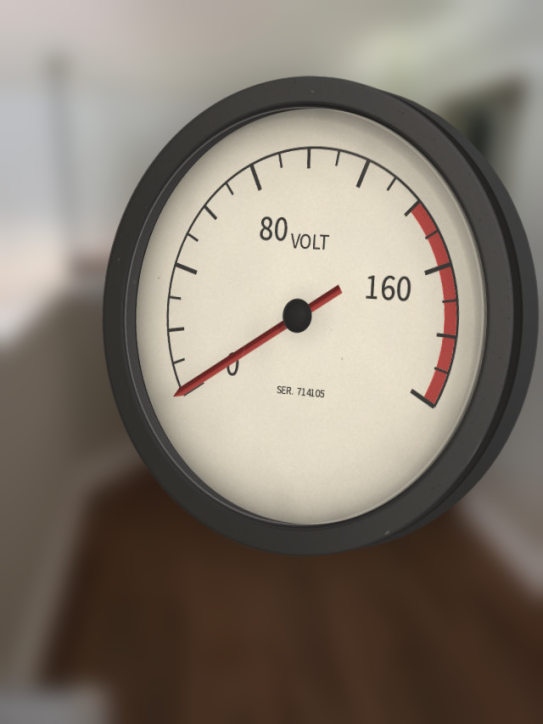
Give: 0 V
